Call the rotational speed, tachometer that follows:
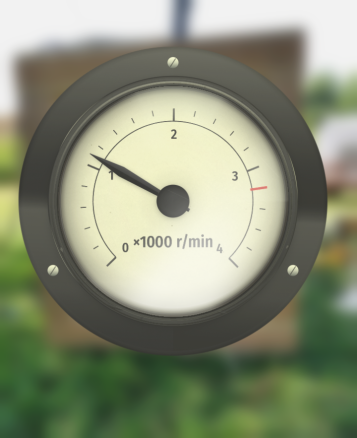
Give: 1100 rpm
